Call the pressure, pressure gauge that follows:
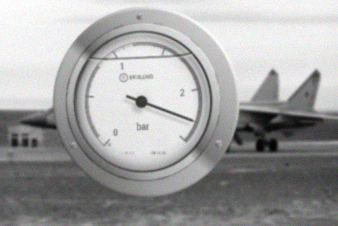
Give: 2.3 bar
